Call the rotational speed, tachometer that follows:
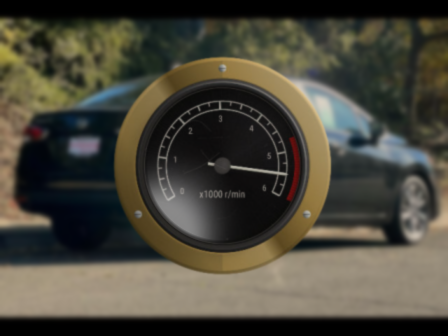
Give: 5500 rpm
